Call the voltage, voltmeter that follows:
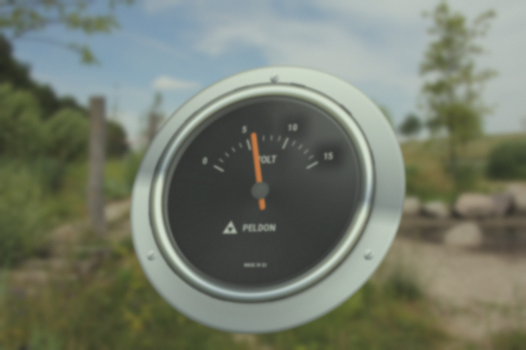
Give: 6 V
